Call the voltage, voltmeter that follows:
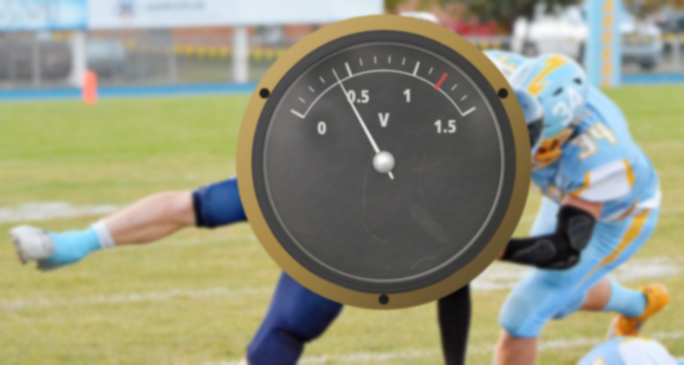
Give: 0.4 V
